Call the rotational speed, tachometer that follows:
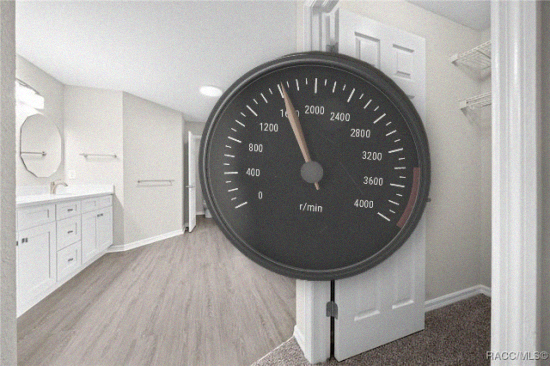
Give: 1650 rpm
